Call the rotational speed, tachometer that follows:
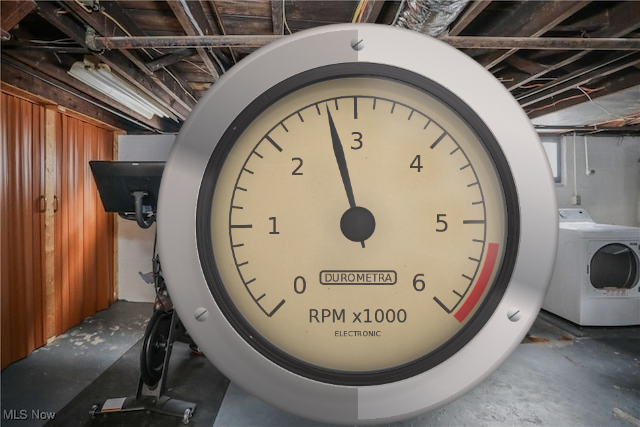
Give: 2700 rpm
